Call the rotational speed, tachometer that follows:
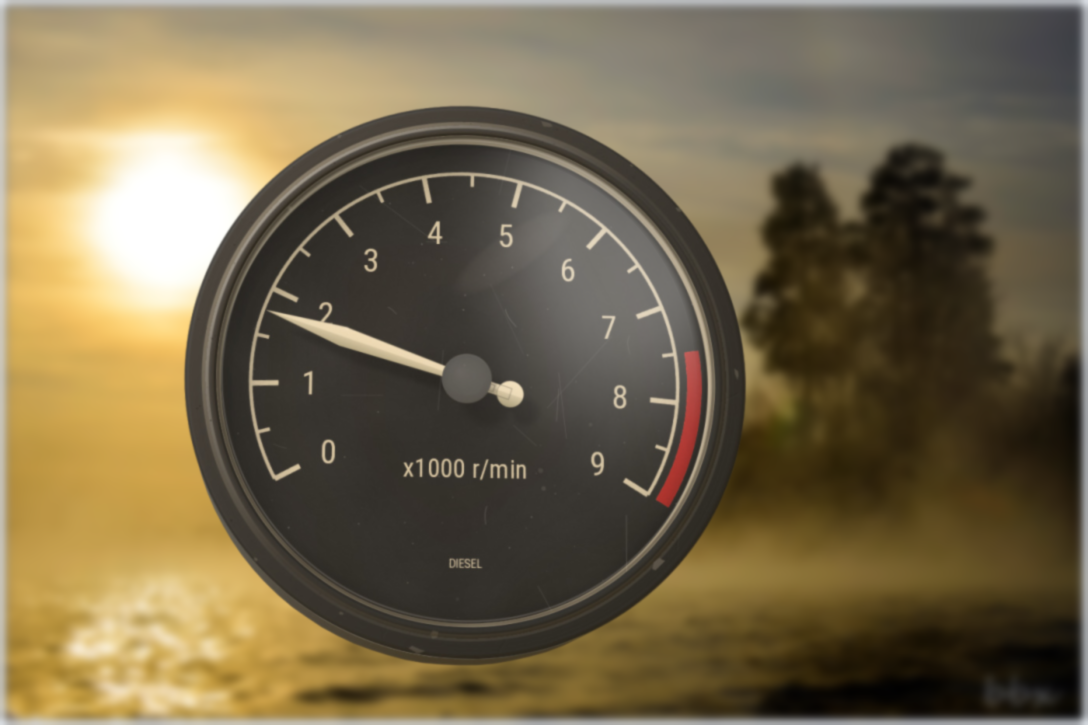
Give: 1750 rpm
